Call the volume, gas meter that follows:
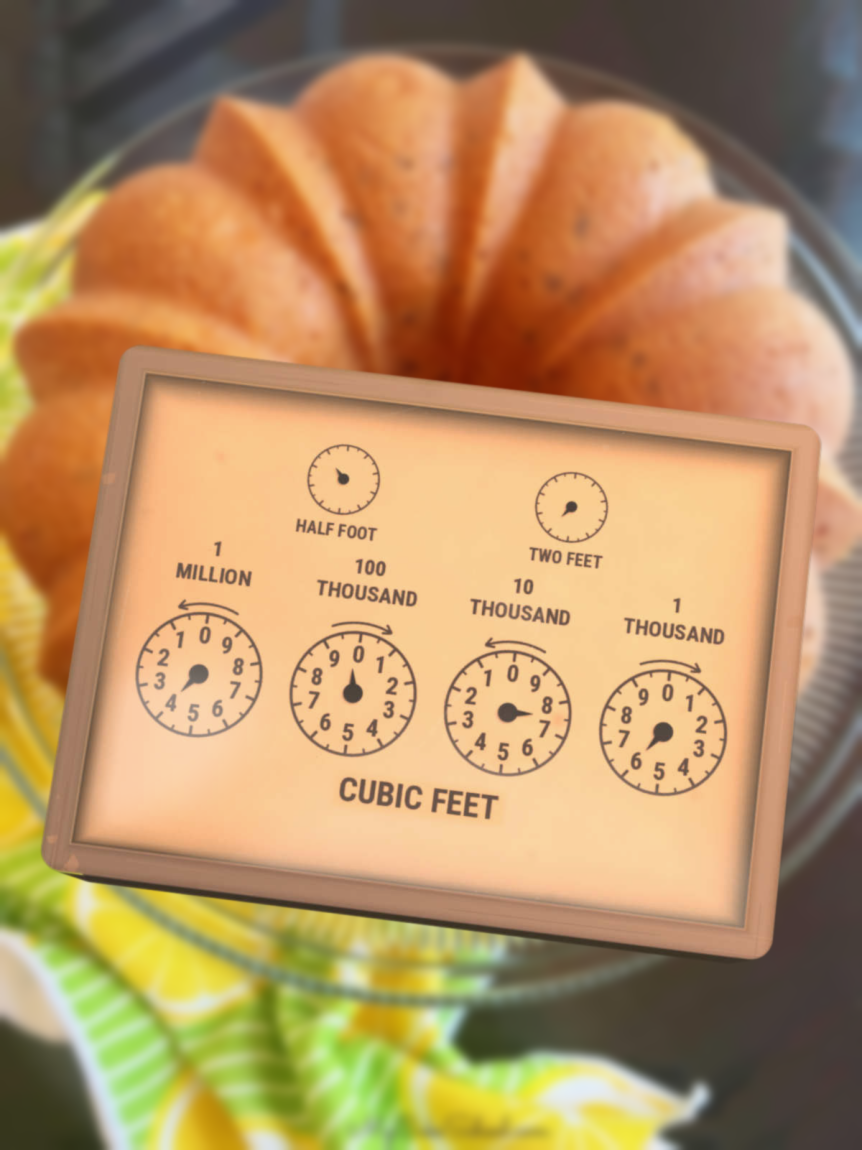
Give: 397600 ft³
